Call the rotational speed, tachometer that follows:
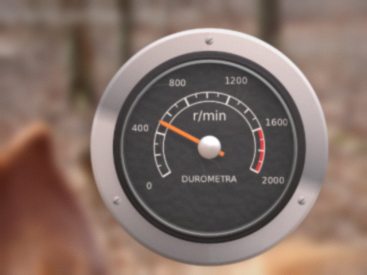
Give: 500 rpm
